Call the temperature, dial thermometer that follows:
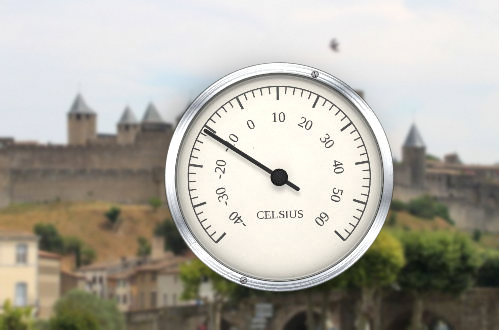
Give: -11 °C
